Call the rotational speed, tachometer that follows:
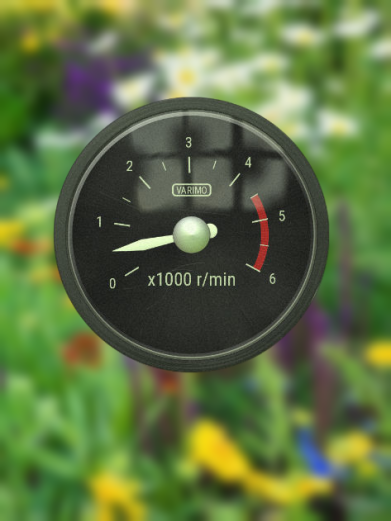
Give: 500 rpm
